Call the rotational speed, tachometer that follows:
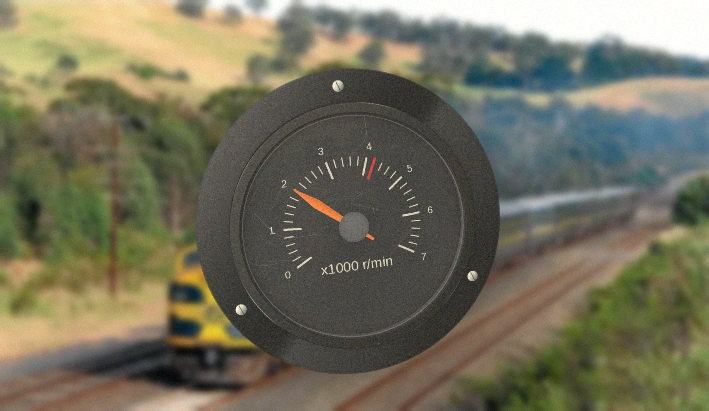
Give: 2000 rpm
